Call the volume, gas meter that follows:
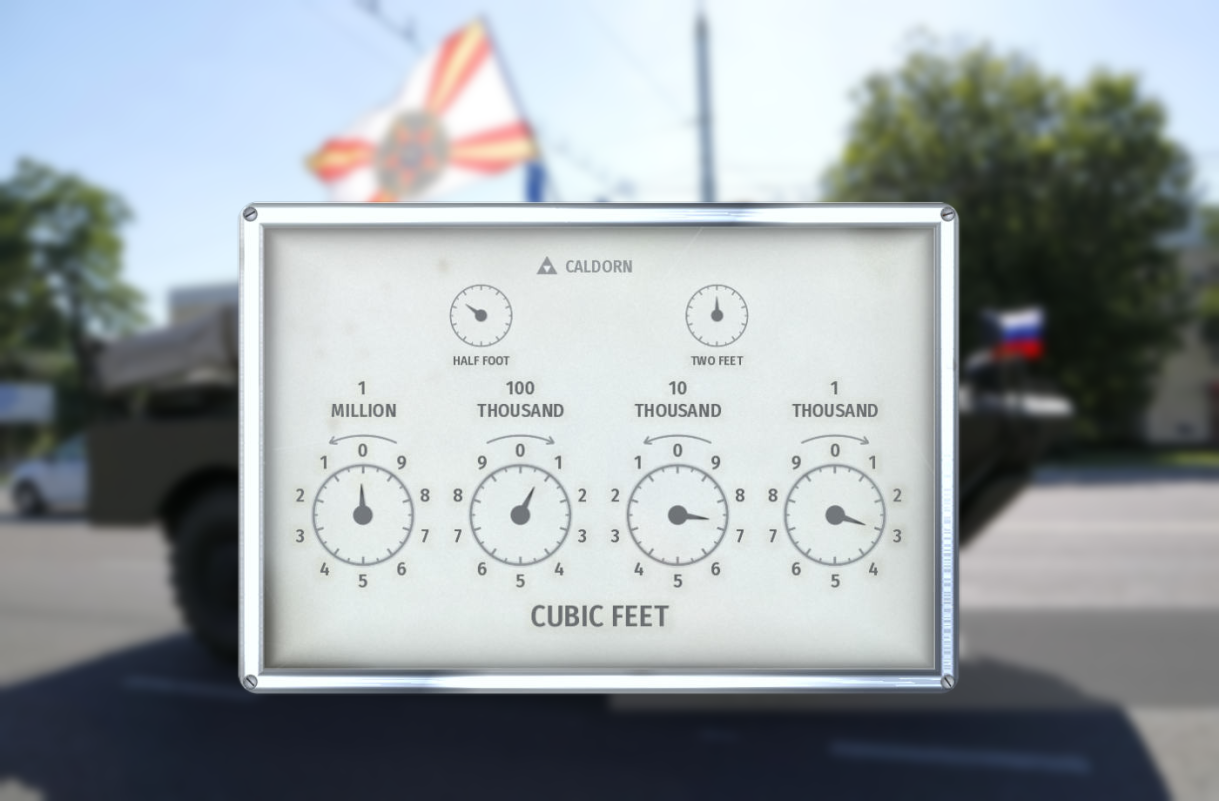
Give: 7300 ft³
